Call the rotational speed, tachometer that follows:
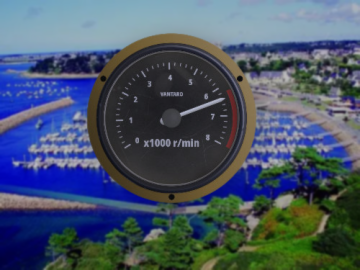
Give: 6400 rpm
